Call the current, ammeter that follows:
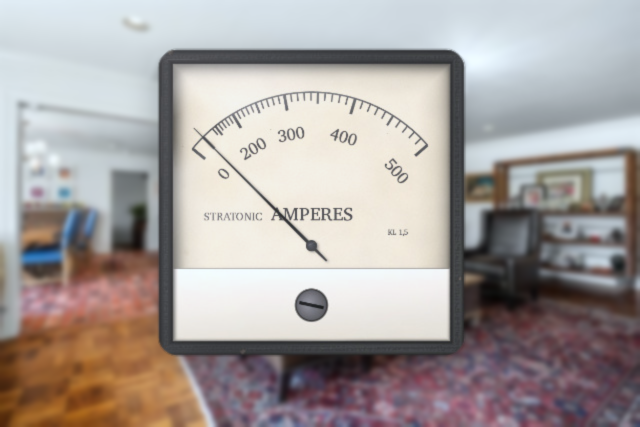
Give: 100 A
